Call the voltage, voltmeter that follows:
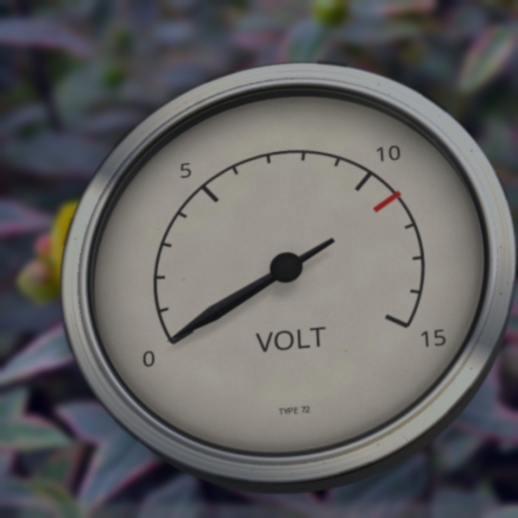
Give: 0 V
